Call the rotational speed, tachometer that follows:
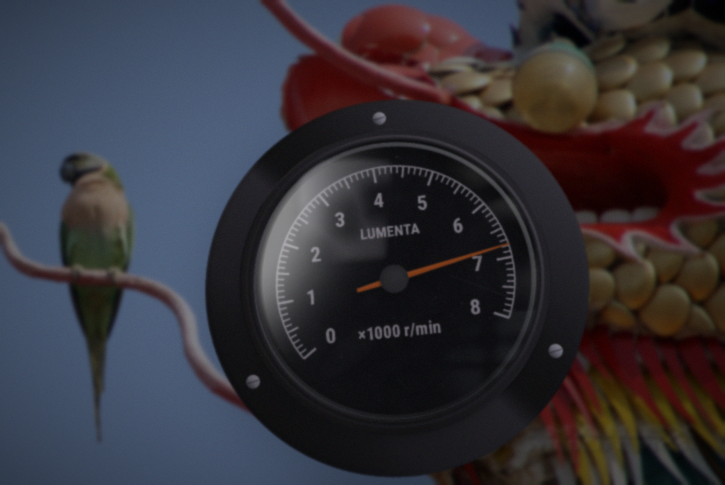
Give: 6800 rpm
